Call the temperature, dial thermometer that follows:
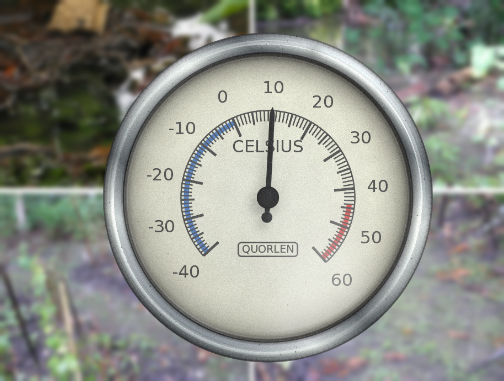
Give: 10 °C
